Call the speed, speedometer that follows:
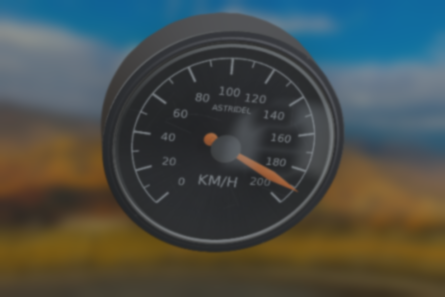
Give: 190 km/h
